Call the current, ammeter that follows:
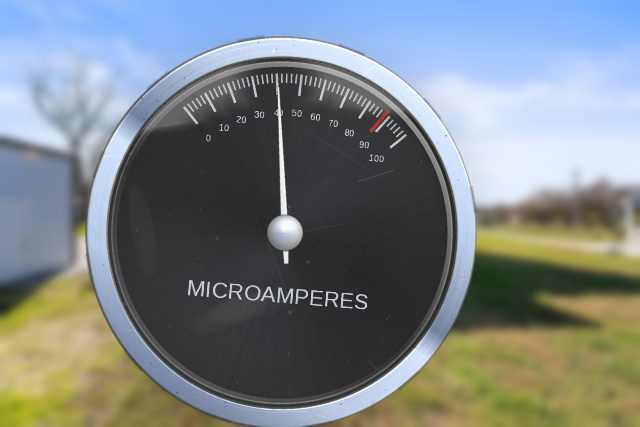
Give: 40 µA
